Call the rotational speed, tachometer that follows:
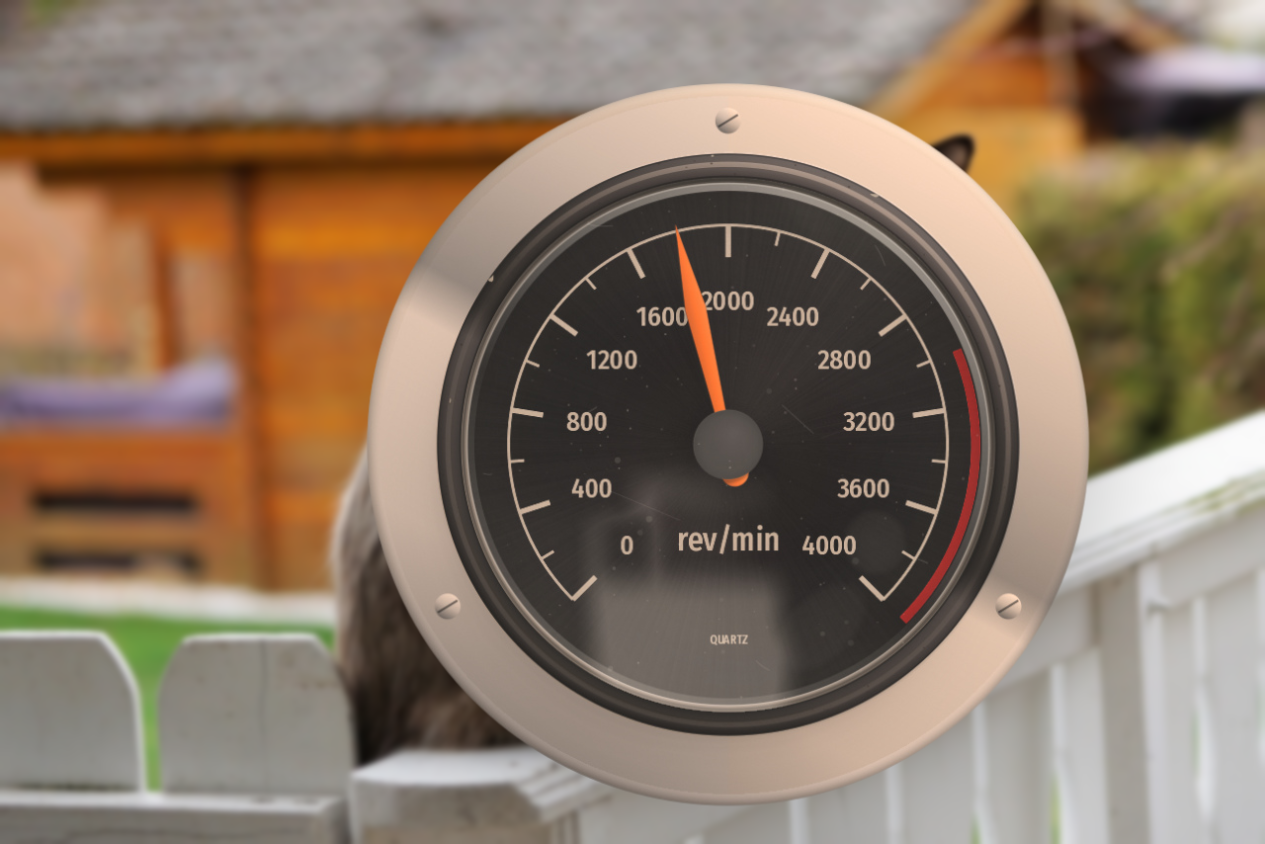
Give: 1800 rpm
